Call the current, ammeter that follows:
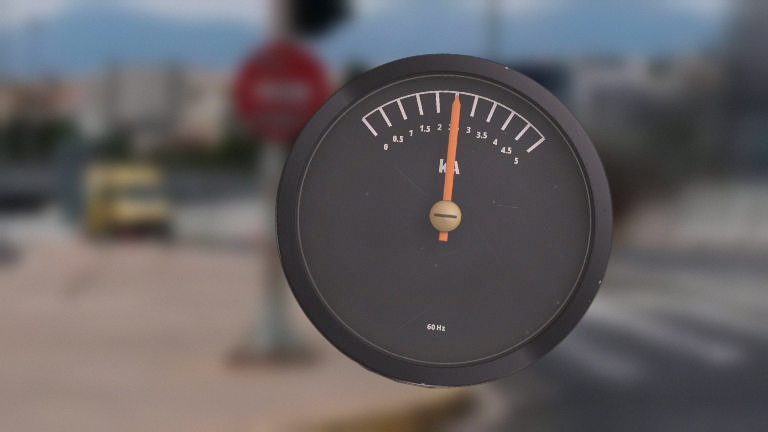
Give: 2.5 kA
